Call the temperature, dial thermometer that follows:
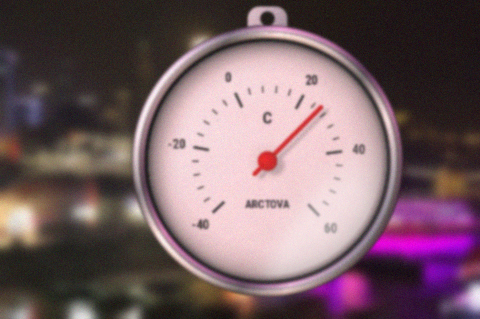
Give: 26 °C
